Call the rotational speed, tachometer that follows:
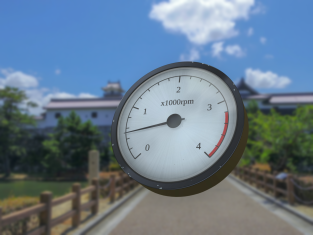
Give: 500 rpm
